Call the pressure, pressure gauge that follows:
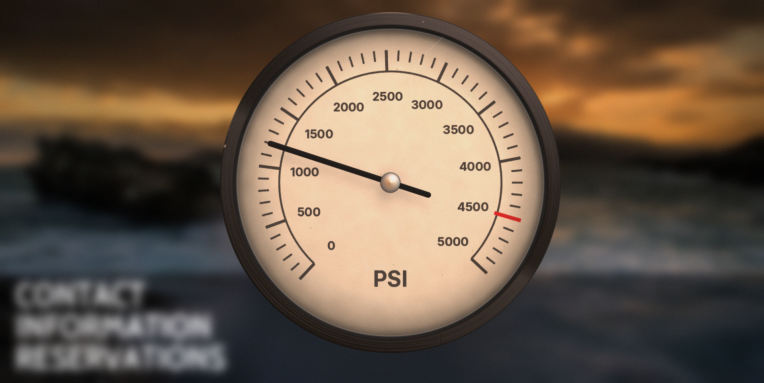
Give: 1200 psi
